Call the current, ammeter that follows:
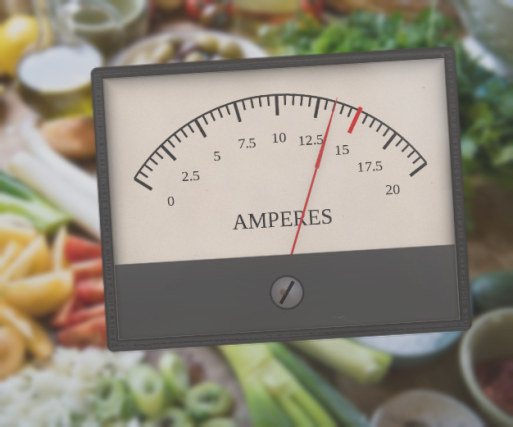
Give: 13.5 A
